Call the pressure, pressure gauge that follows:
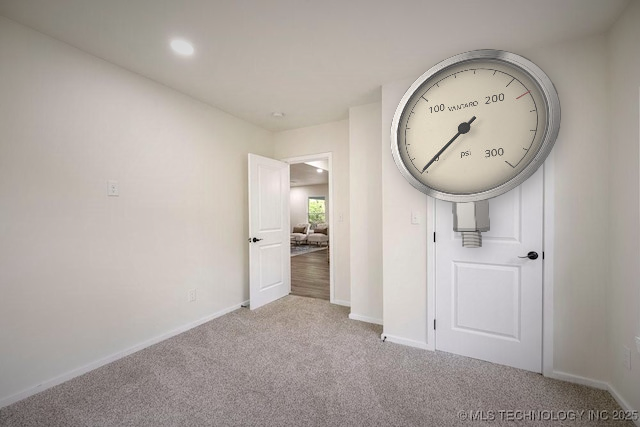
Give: 0 psi
